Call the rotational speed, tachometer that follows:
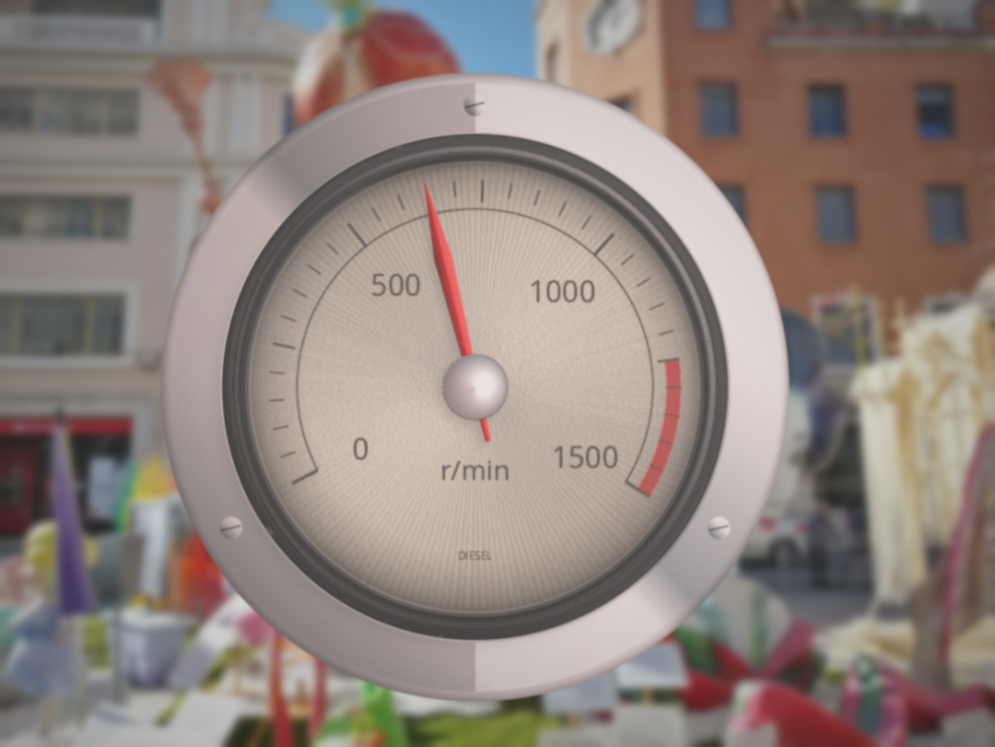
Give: 650 rpm
